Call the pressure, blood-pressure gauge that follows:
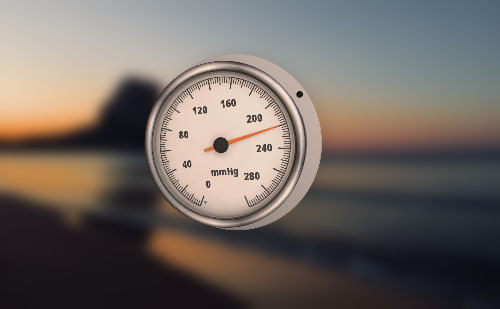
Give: 220 mmHg
